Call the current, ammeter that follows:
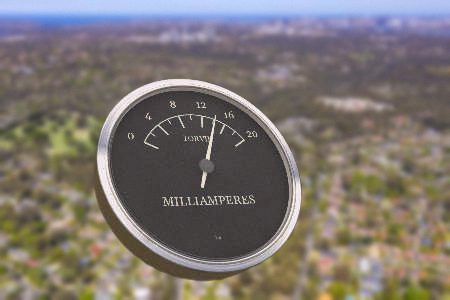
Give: 14 mA
